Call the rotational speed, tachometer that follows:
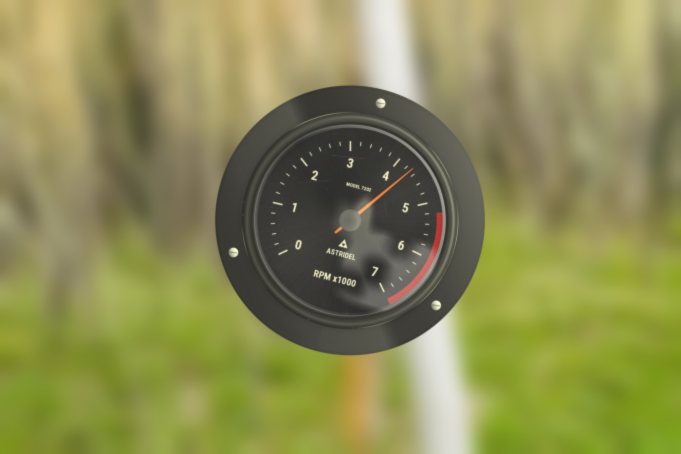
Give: 4300 rpm
